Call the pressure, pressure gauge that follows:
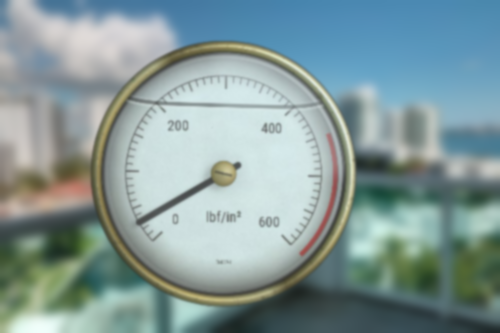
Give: 30 psi
